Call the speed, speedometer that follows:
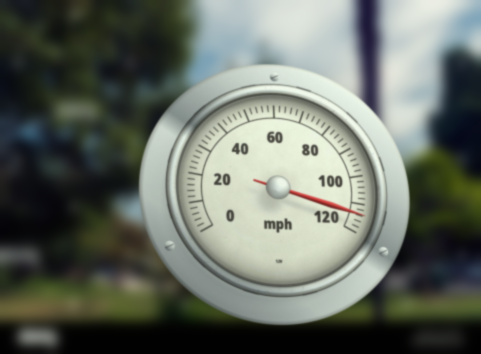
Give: 114 mph
